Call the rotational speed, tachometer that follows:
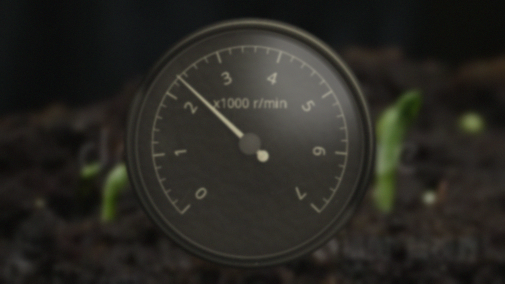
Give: 2300 rpm
